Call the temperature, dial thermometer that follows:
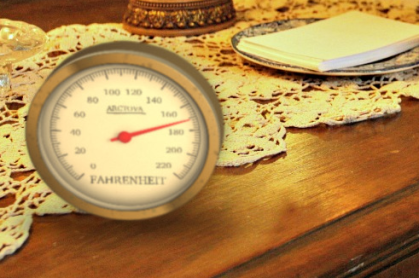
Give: 170 °F
